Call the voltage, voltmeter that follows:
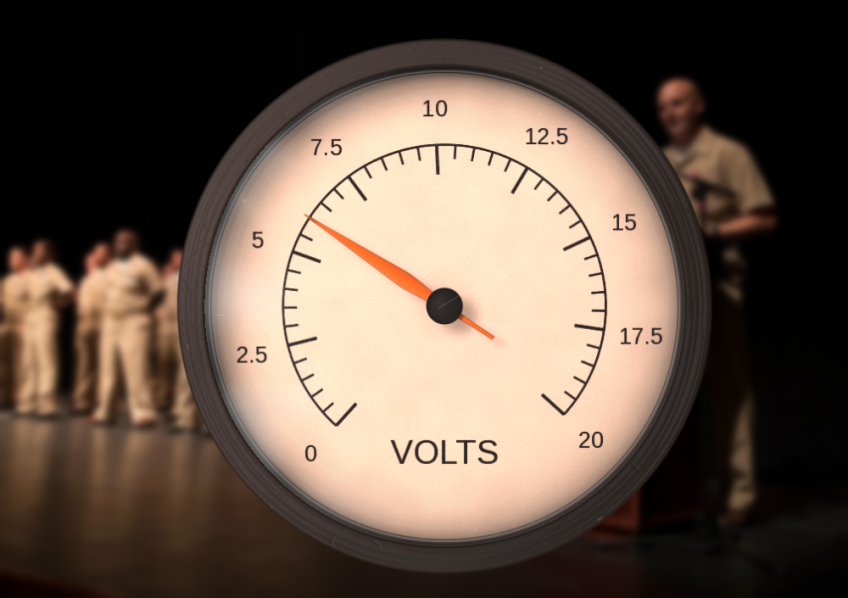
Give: 6 V
